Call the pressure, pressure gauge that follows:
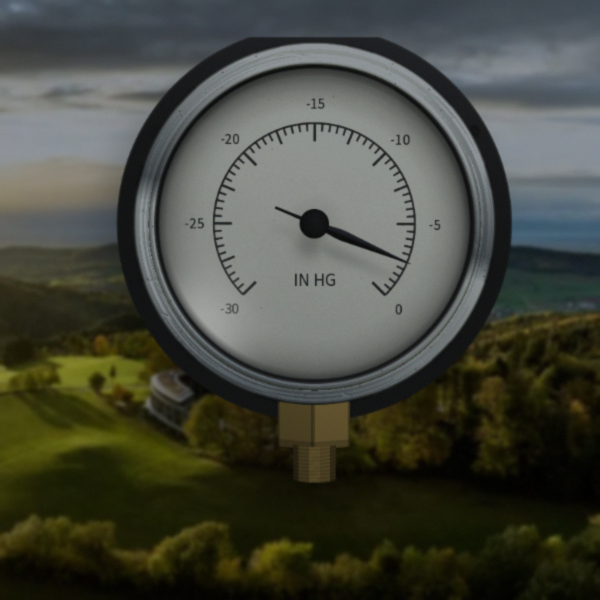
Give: -2.5 inHg
